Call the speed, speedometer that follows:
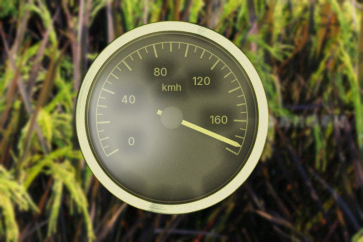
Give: 175 km/h
